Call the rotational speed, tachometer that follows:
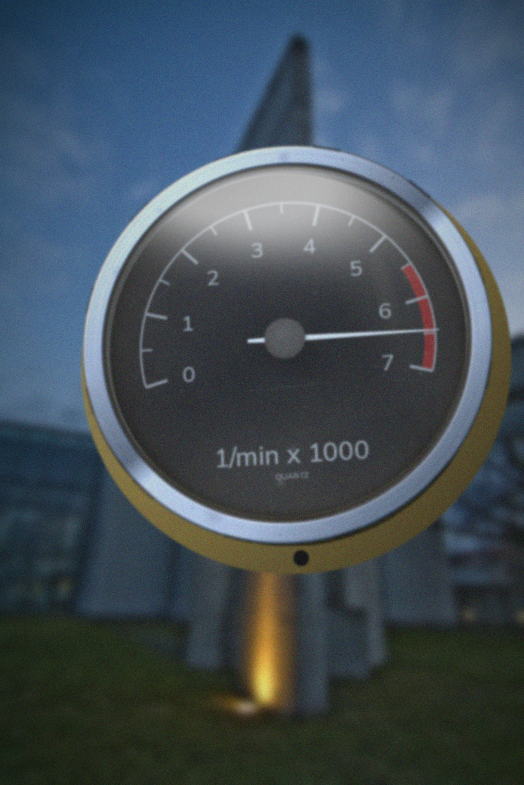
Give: 6500 rpm
